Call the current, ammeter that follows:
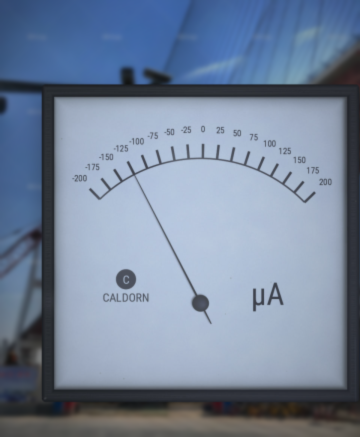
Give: -125 µA
